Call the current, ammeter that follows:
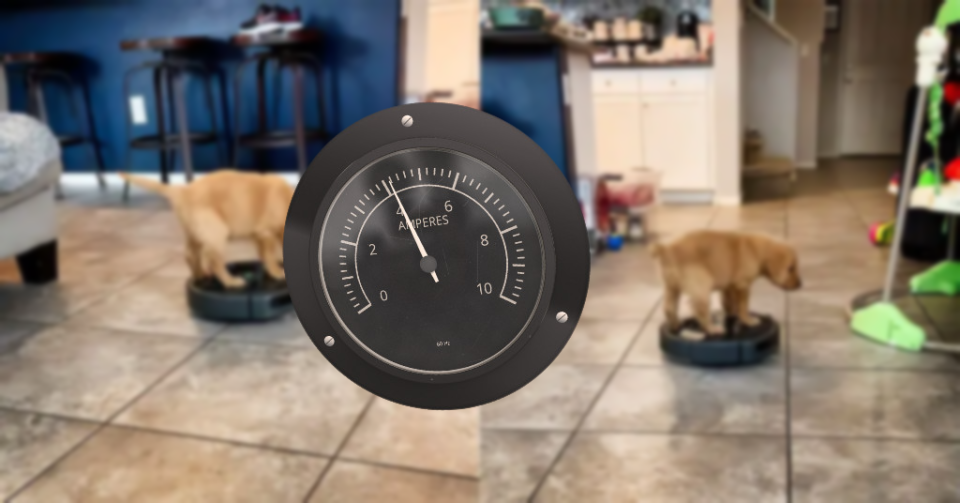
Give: 4.2 A
